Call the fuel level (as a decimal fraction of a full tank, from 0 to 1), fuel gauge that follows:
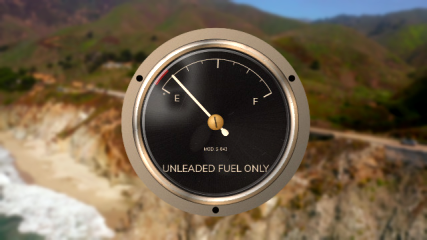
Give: 0.125
